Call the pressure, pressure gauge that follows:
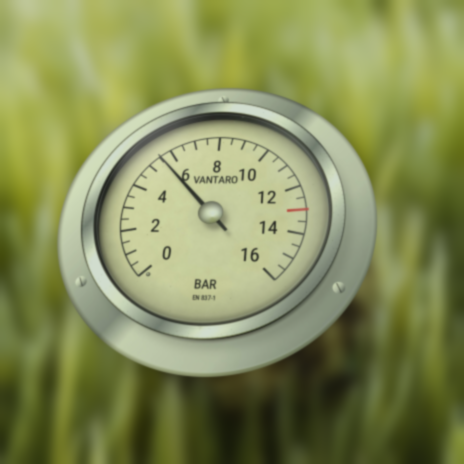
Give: 5.5 bar
